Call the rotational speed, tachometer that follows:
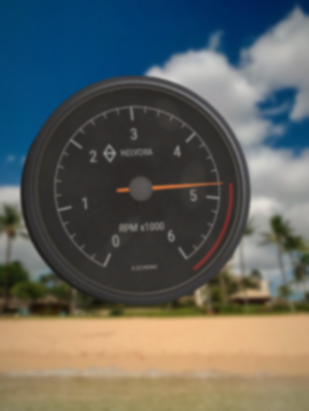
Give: 4800 rpm
